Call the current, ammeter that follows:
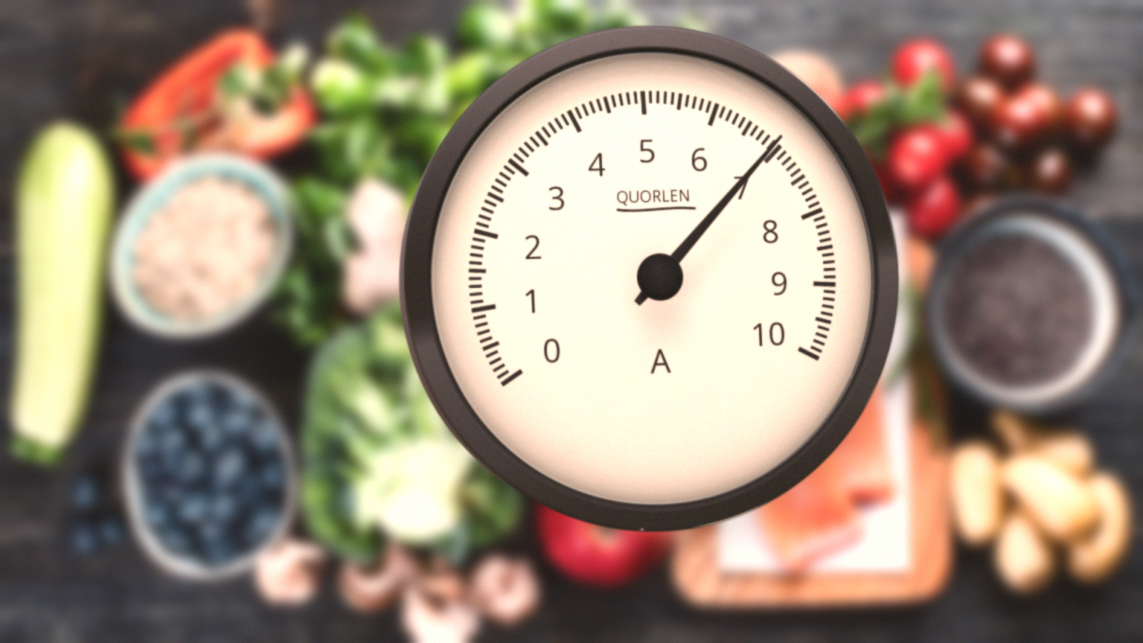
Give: 6.9 A
